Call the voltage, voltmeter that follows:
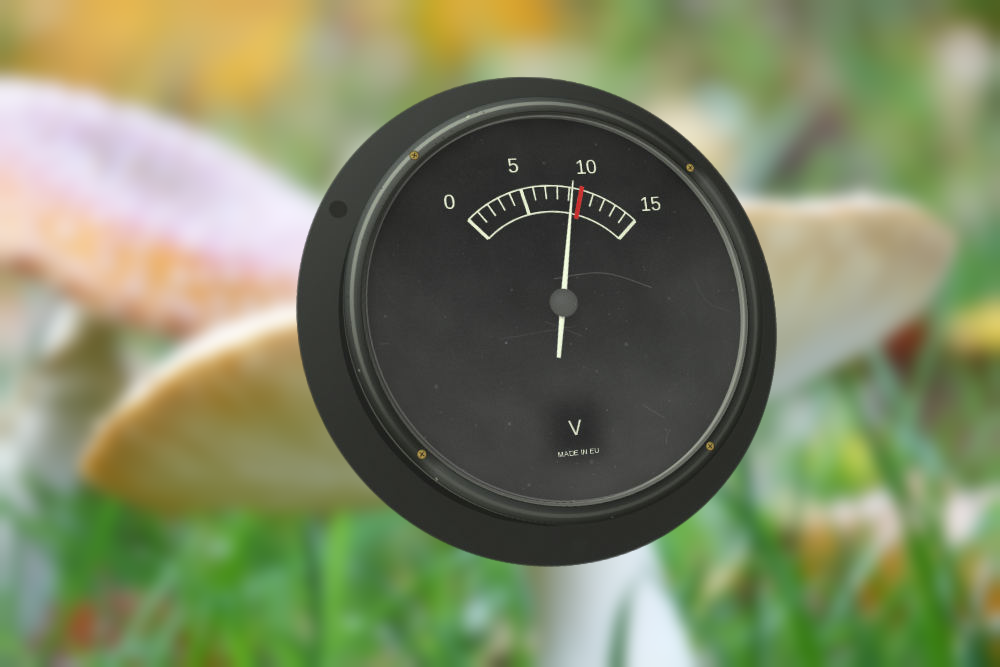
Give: 9 V
